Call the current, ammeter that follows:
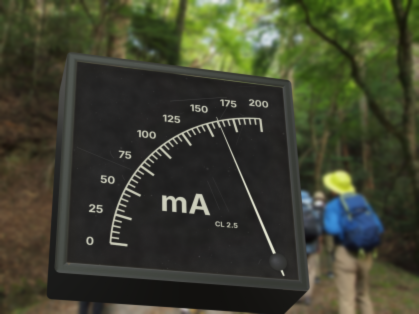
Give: 160 mA
